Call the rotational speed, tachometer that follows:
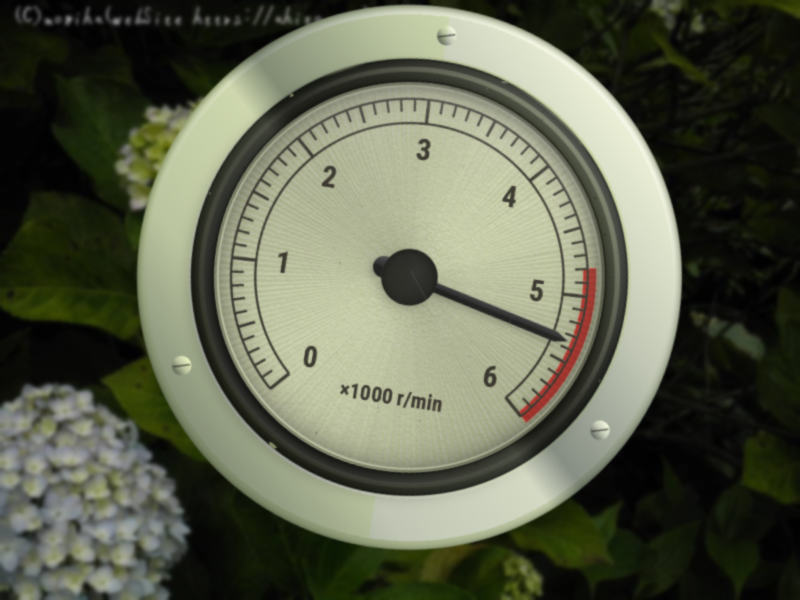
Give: 5350 rpm
